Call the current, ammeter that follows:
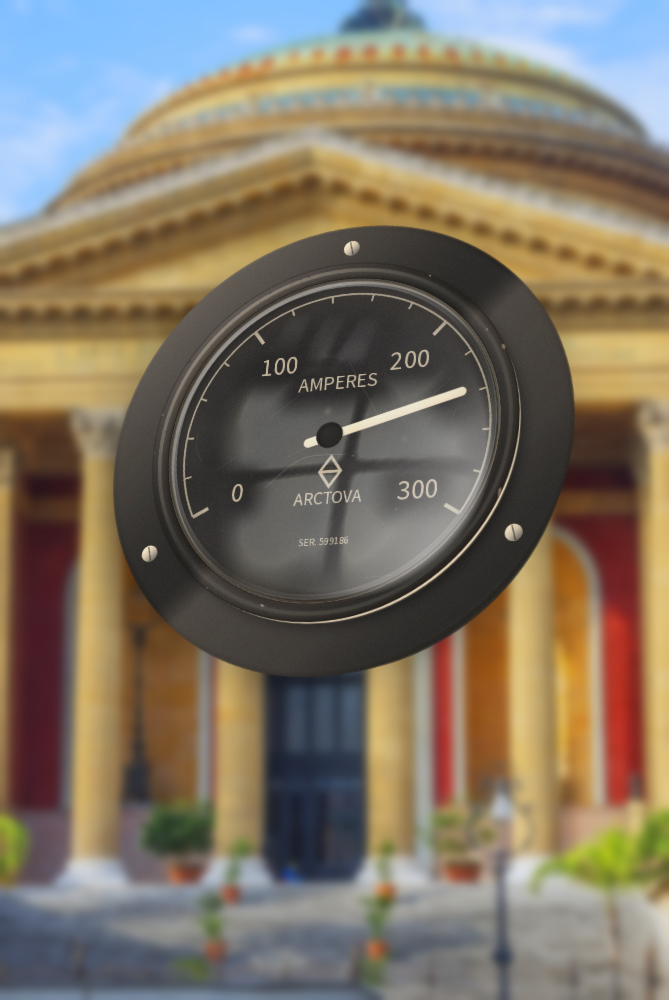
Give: 240 A
